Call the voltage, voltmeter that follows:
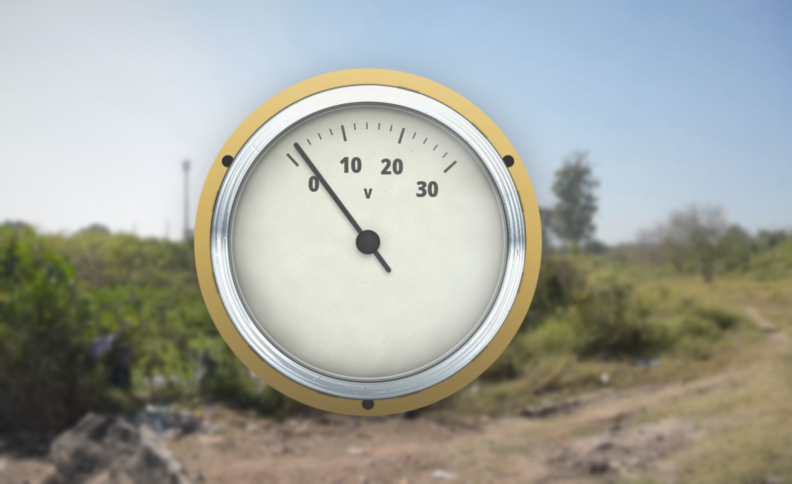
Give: 2 V
